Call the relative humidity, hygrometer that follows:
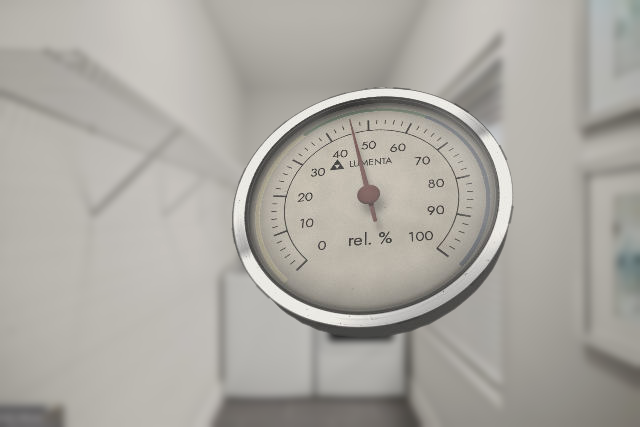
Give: 46 %
